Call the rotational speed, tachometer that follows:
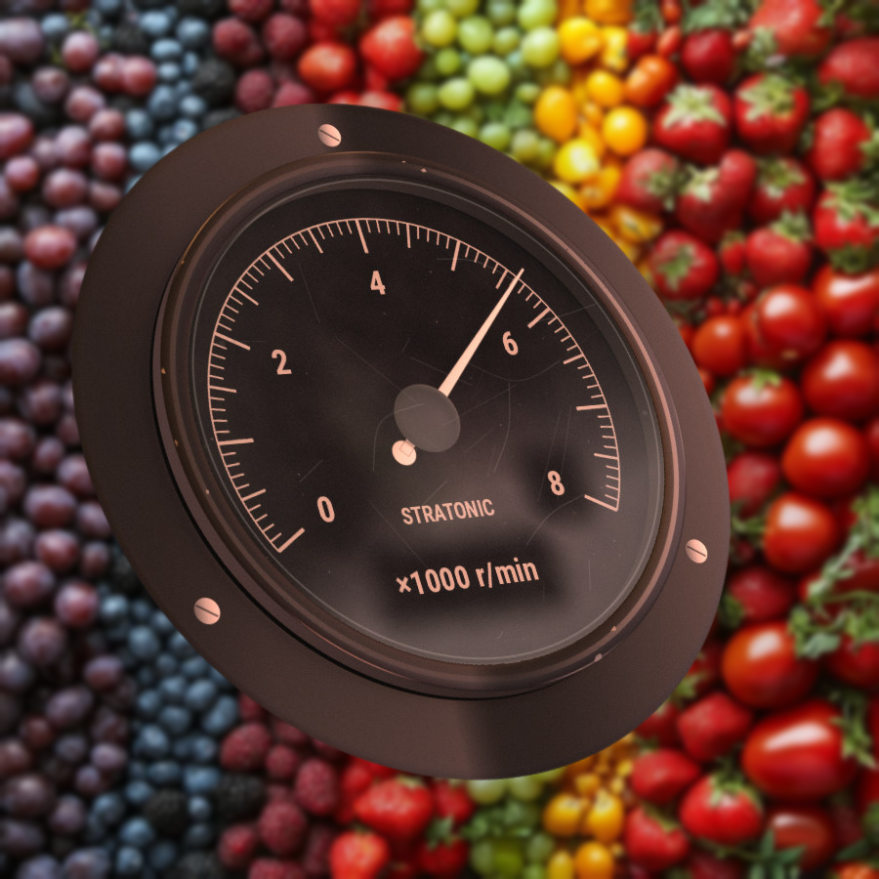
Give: 5600 rpm
